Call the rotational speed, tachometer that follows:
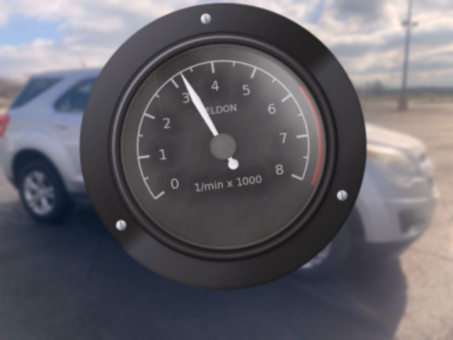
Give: 3250 rpm
